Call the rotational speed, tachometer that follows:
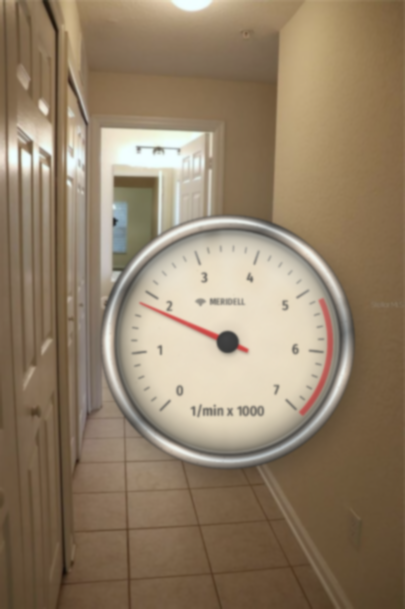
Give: 1800 rpm
